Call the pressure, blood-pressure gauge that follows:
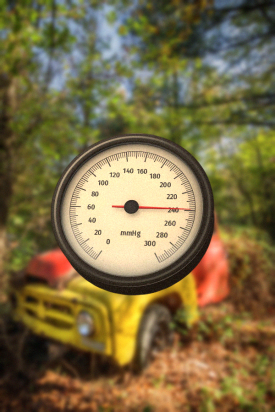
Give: 240 mmHg
